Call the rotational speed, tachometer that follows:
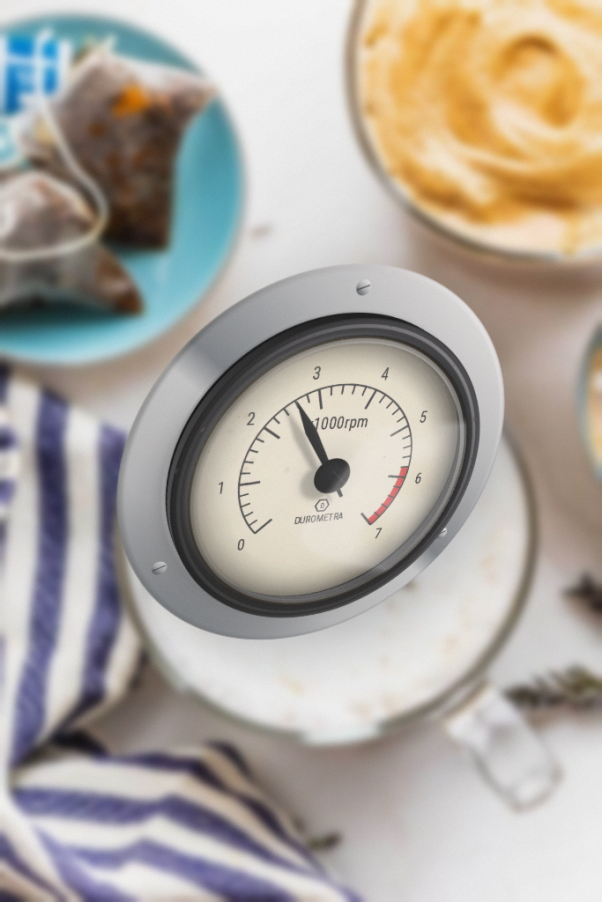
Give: 2600 rpm
